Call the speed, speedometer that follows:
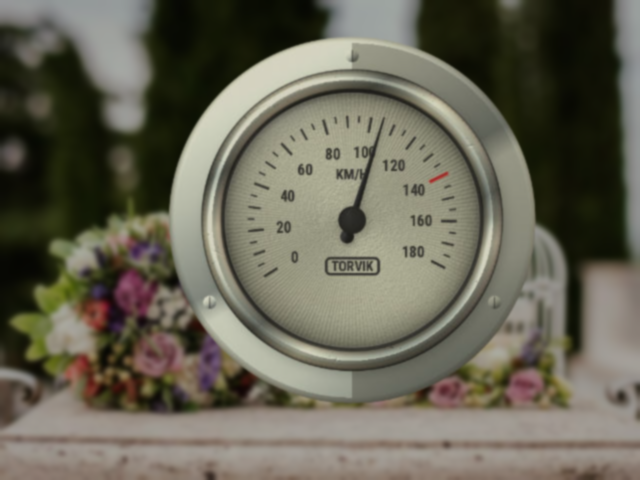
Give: 105 km/h
